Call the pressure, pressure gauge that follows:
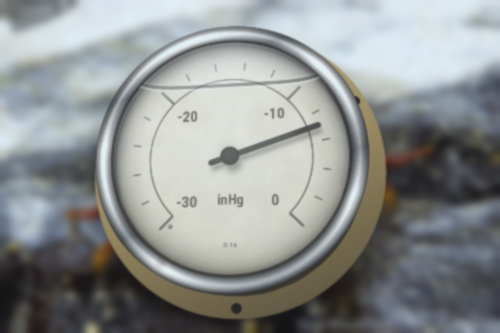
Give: -7 inHg
